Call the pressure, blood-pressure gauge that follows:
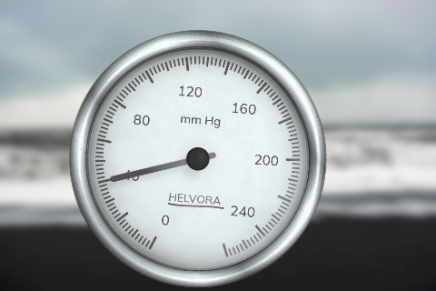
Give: 40 mmHg
